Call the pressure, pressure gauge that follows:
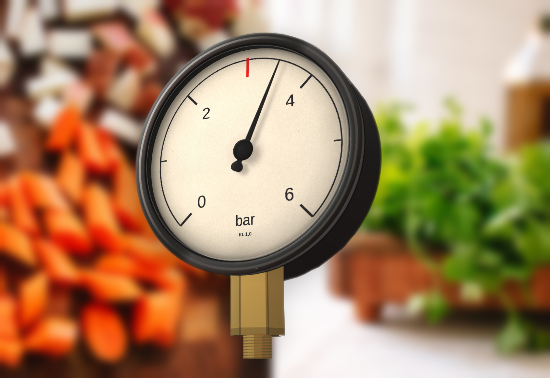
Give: 3.5 bar
